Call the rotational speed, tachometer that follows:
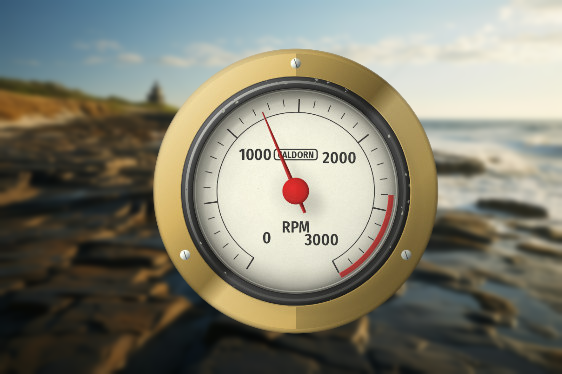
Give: 1250 rpm
